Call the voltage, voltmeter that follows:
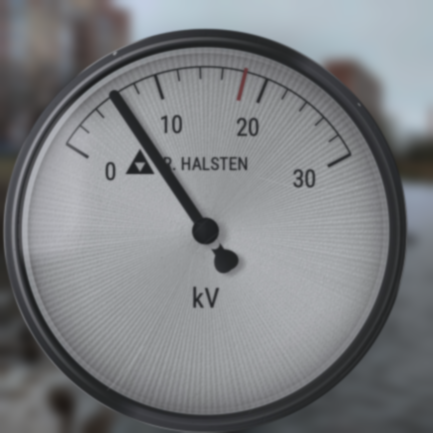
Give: 6 kV
